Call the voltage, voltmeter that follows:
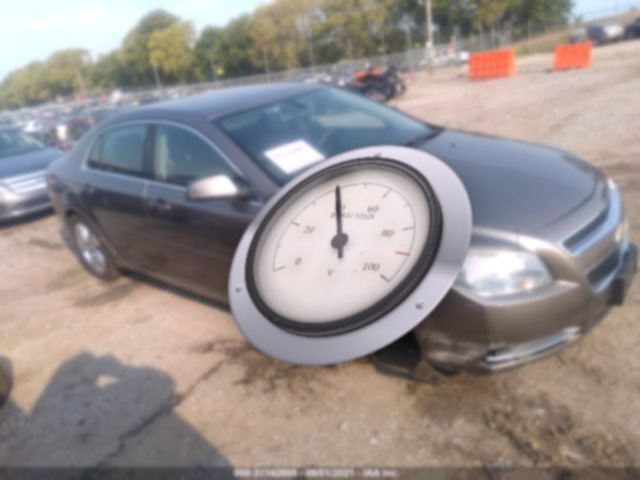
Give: 40 V
